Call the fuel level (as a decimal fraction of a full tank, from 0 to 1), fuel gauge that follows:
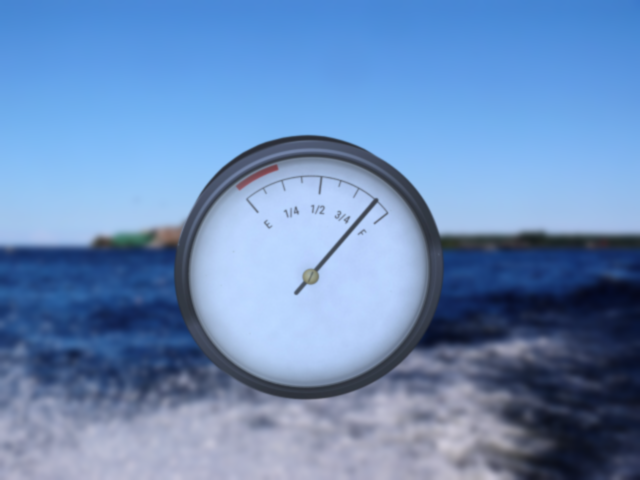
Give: 0.875
